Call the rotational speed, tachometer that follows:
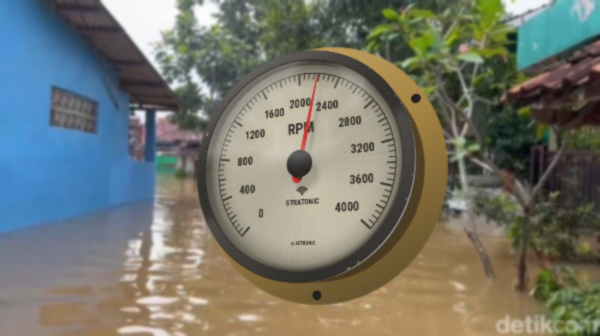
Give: 2200 rpm
